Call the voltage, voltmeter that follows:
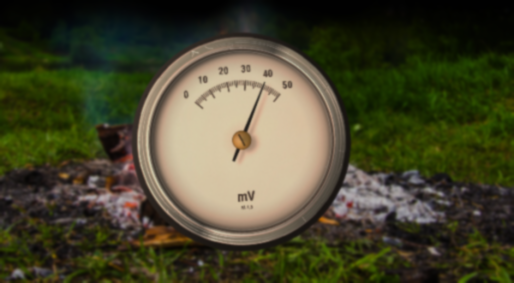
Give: 40 mV
